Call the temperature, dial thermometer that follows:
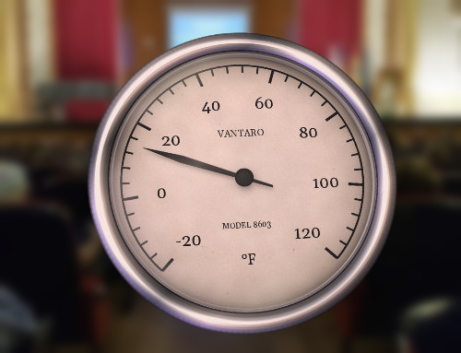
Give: 14 °F
